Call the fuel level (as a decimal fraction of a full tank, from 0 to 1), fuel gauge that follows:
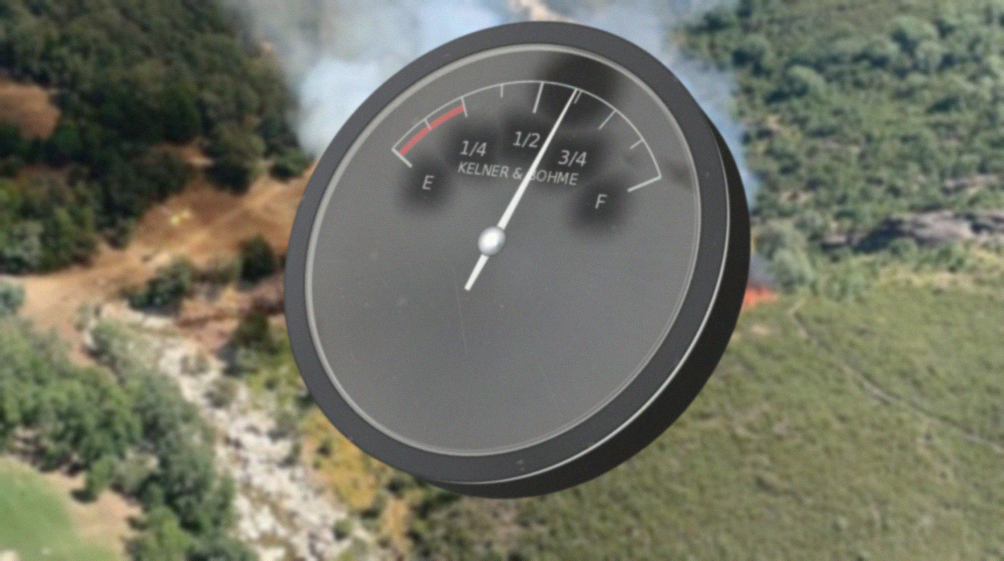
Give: 0.625
